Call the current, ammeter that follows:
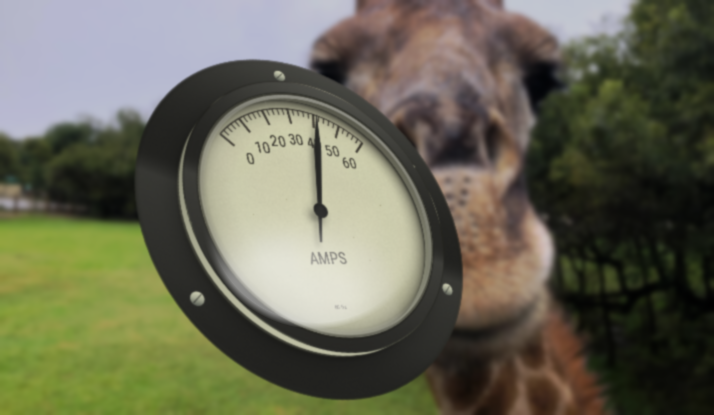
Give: 40 A
